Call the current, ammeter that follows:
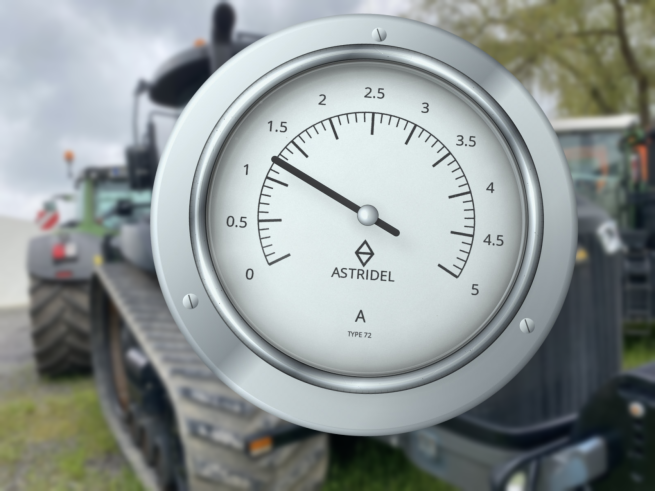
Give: 1.2 A
